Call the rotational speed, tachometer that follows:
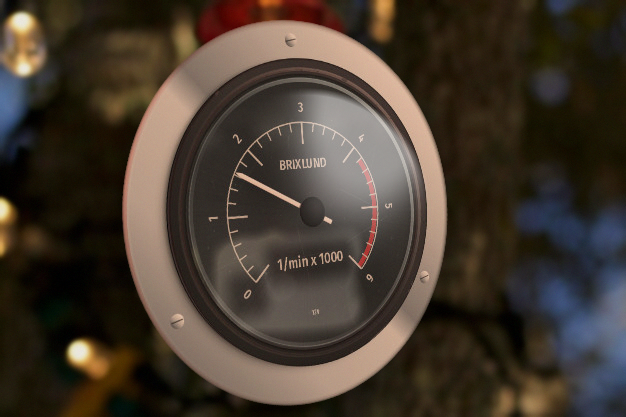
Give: 1600 rpm
